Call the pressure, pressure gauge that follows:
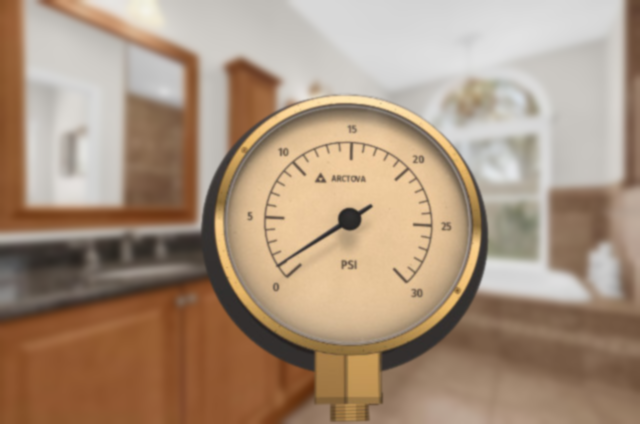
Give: 1 psi
